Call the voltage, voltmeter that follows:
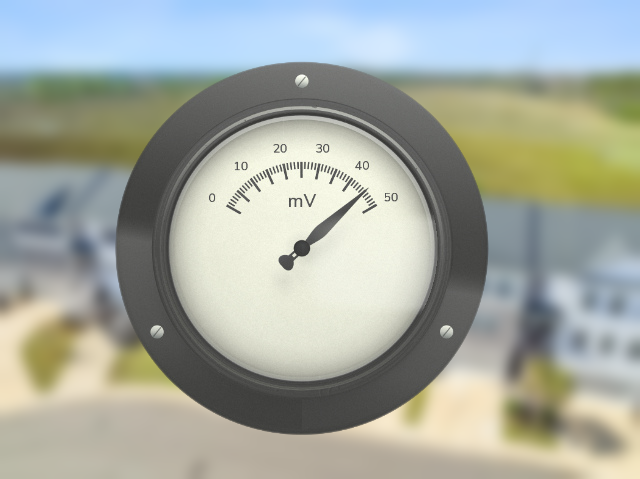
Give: 45 mV
